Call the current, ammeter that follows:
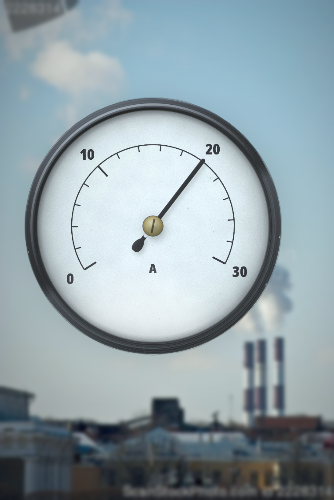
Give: 20 A
